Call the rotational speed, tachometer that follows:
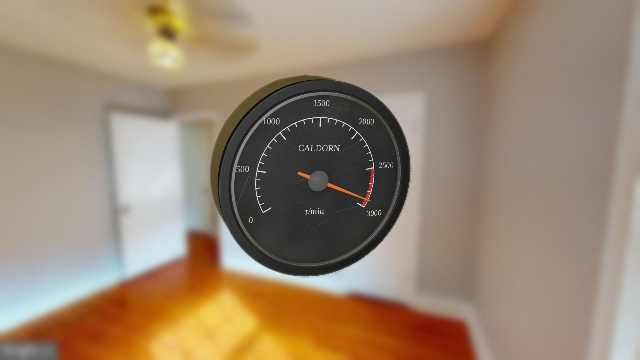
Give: 2900 rpm
